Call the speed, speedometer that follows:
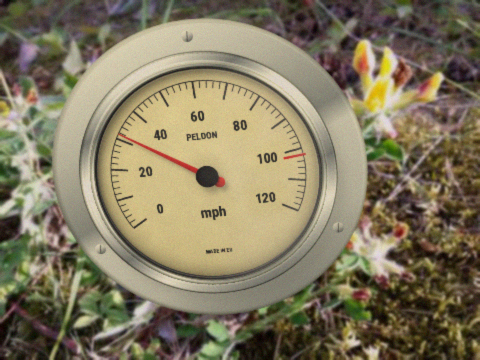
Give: 32 mph
